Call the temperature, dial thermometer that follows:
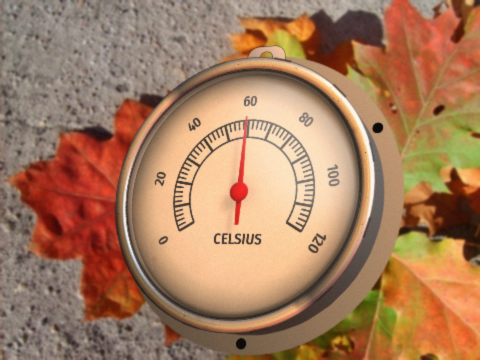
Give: 60 °C
